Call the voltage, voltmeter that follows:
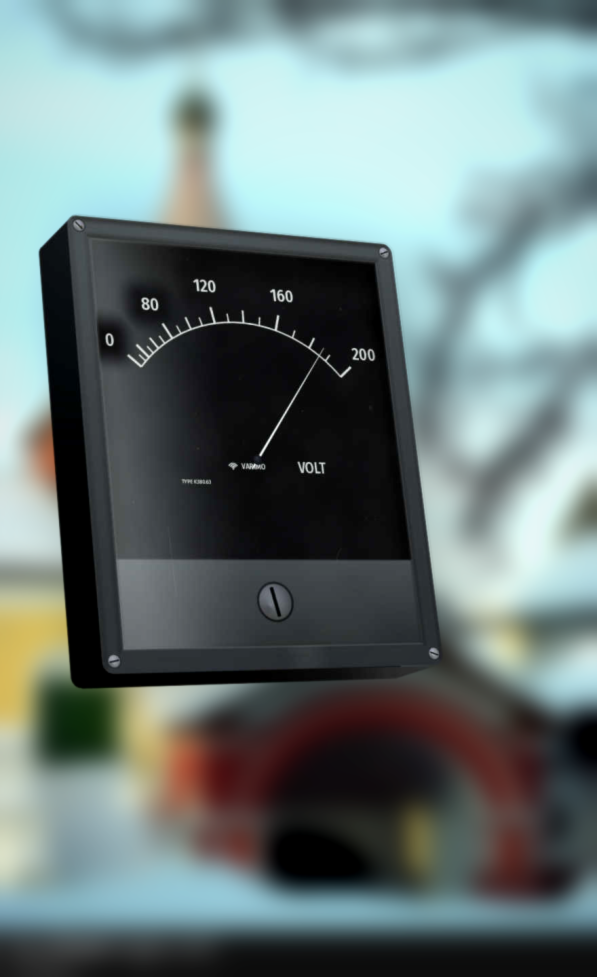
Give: 185 V
